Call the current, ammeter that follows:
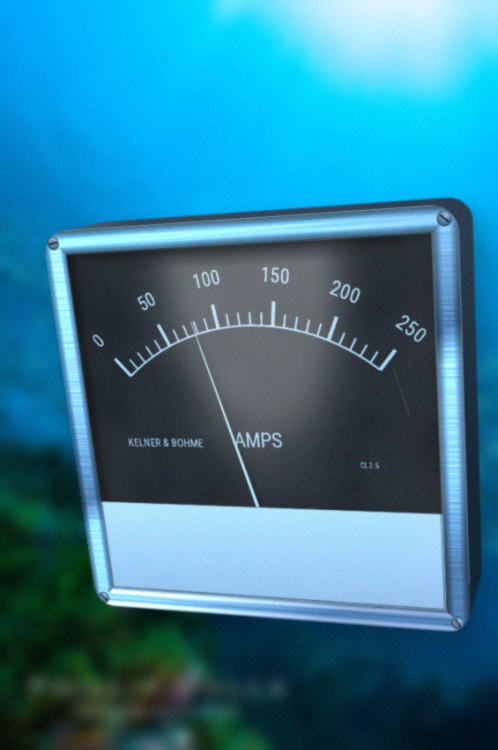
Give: 80 A
